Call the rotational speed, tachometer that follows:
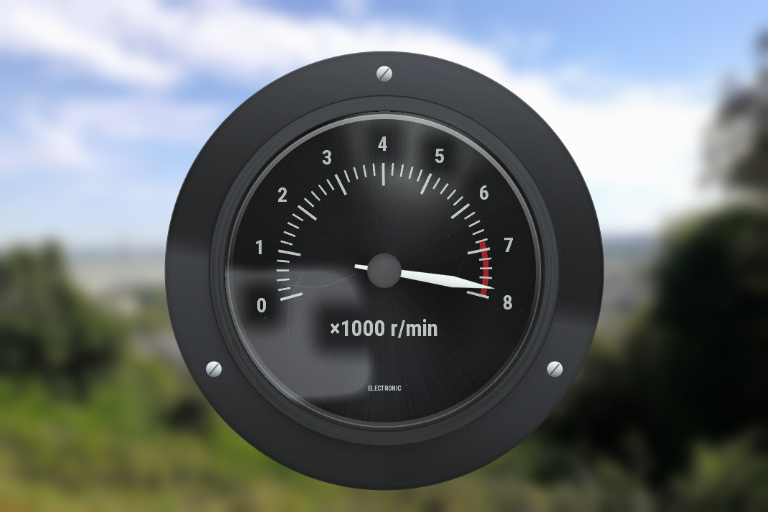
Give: 7800 rpm
